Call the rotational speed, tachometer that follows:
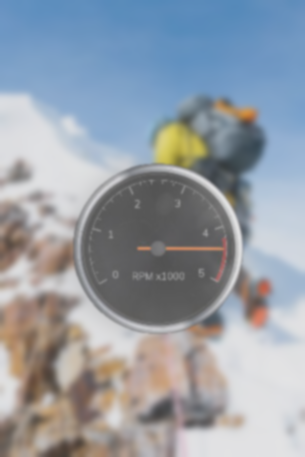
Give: 4400 rpm
